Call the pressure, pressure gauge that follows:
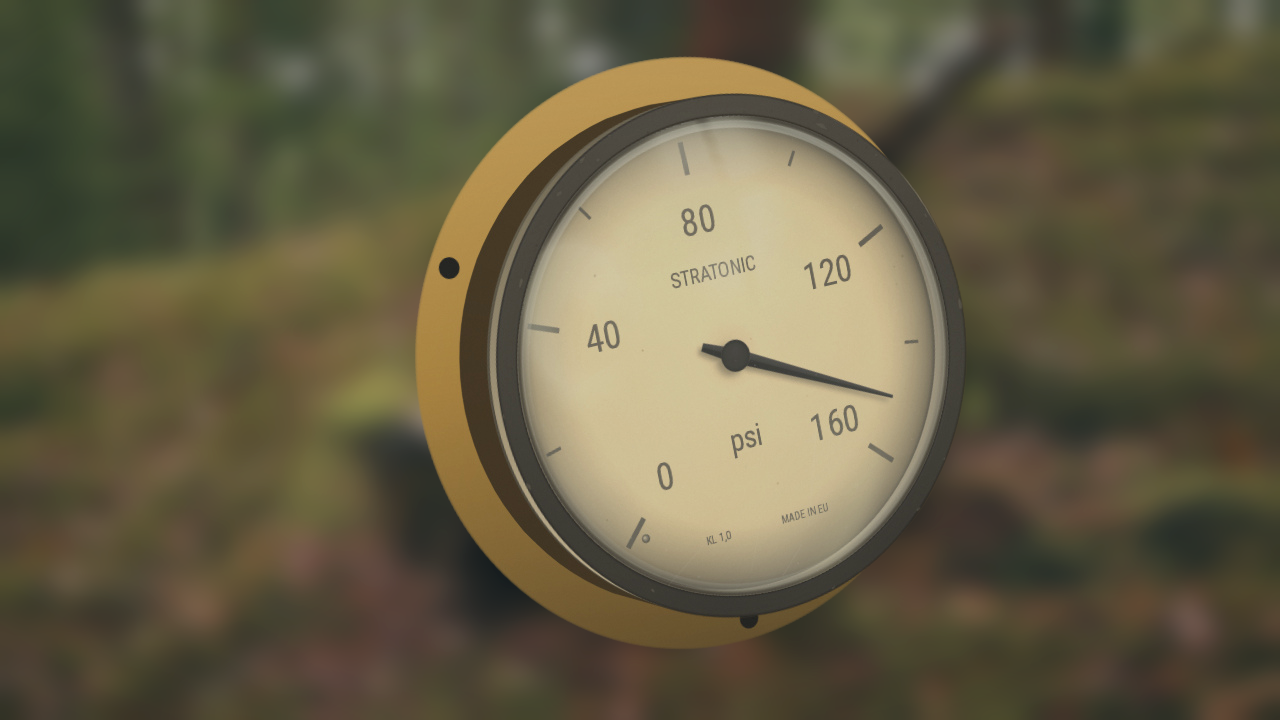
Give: 150 psi
